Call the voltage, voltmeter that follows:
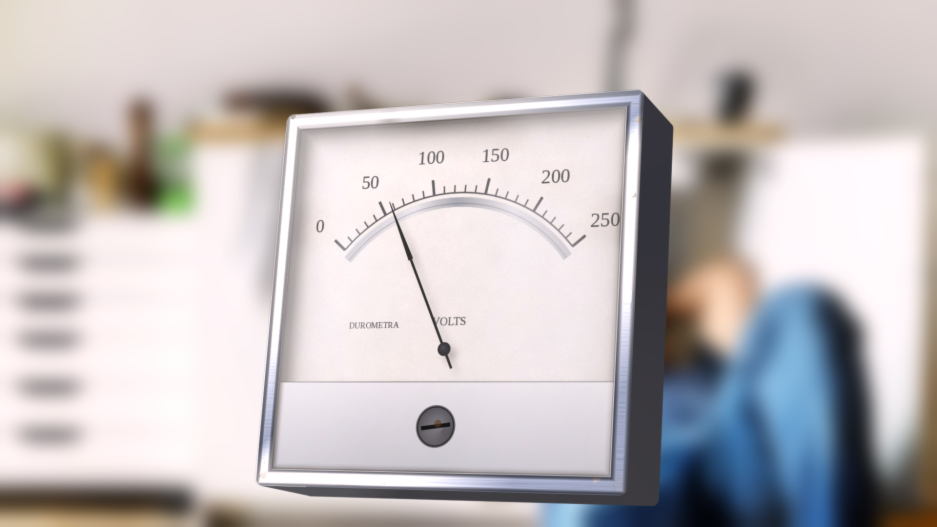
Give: 60 V
